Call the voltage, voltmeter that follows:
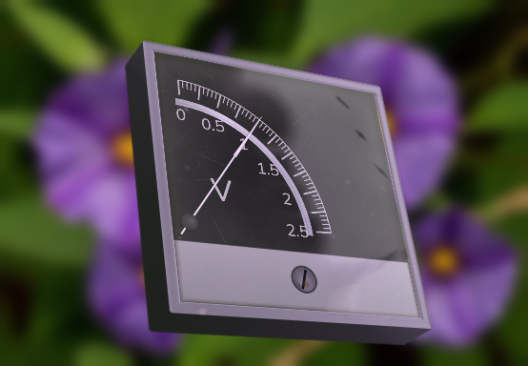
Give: 1 V
